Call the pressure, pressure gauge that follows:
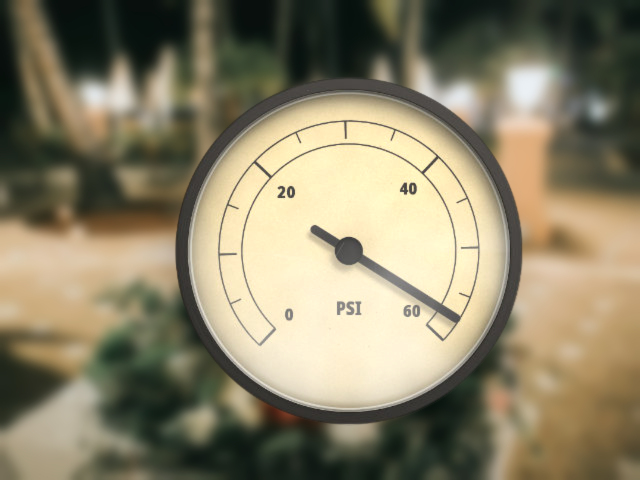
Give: 57.5 psi
